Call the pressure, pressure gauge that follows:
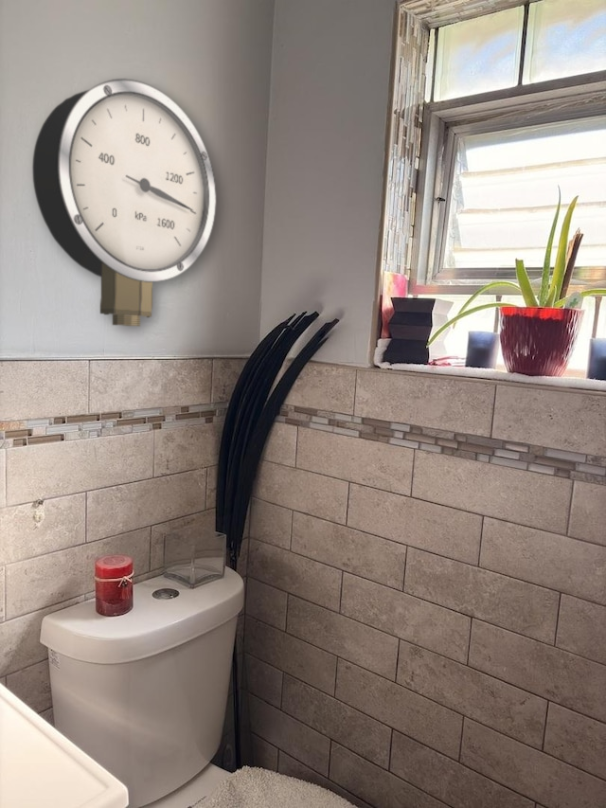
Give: 1400 kPa
